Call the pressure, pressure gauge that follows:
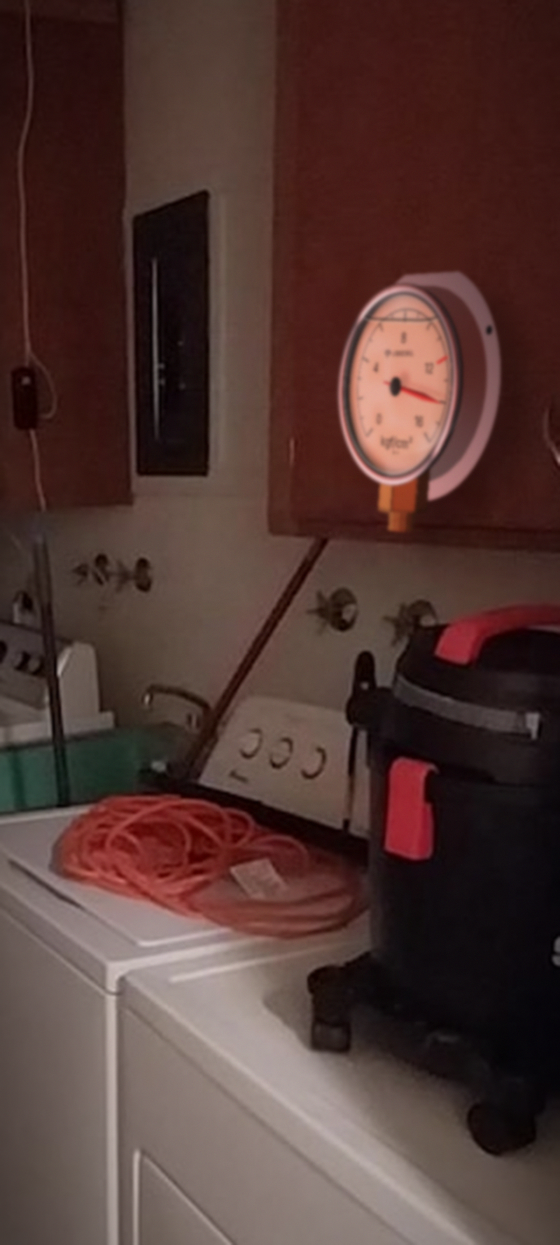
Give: 14 kg/cm²
